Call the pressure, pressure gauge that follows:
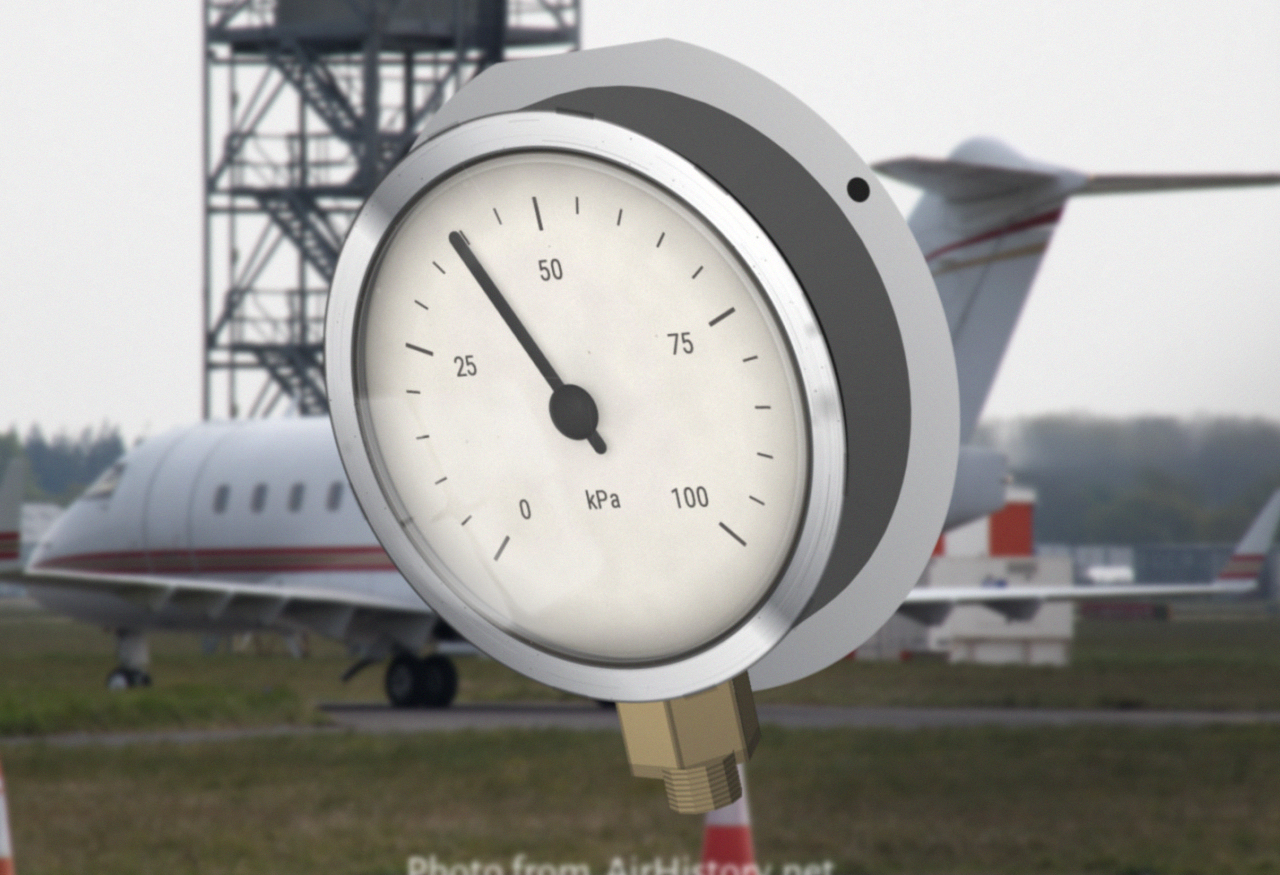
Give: 40 kPa
